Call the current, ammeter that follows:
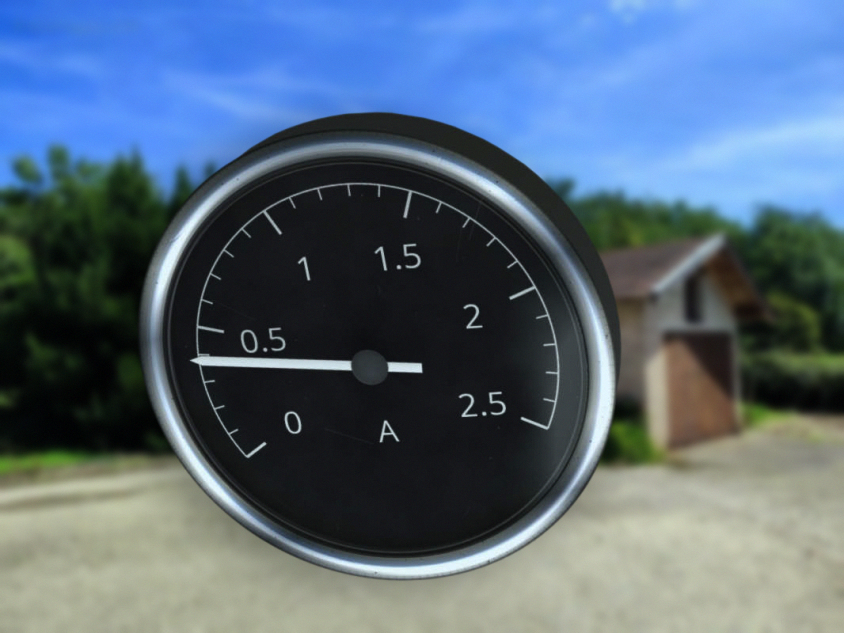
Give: 0.4 A
